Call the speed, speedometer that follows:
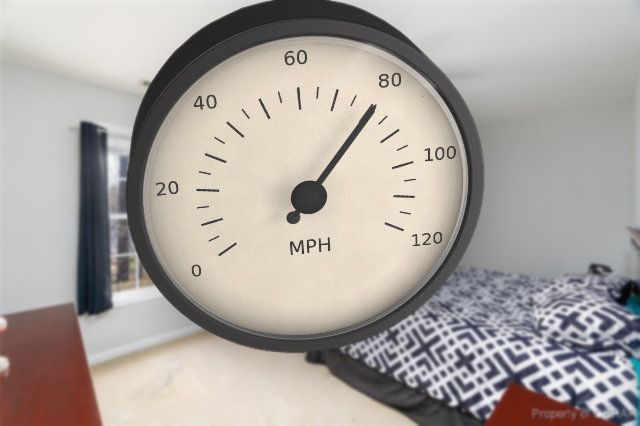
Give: 80 mph
